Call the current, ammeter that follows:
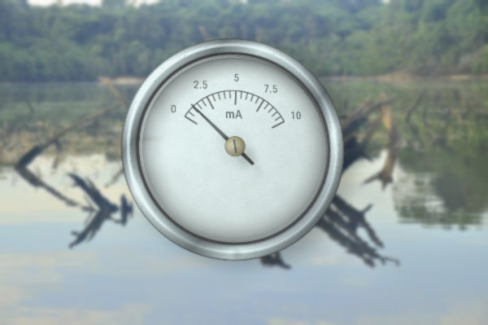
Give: 1 mA
